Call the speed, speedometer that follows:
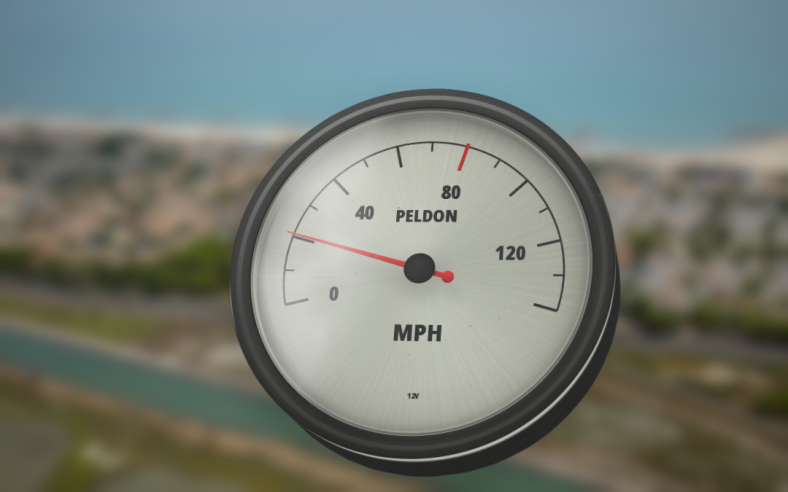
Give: 20 mph
